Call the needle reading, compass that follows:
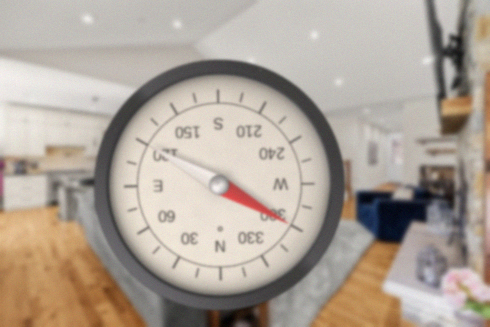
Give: 300 °
